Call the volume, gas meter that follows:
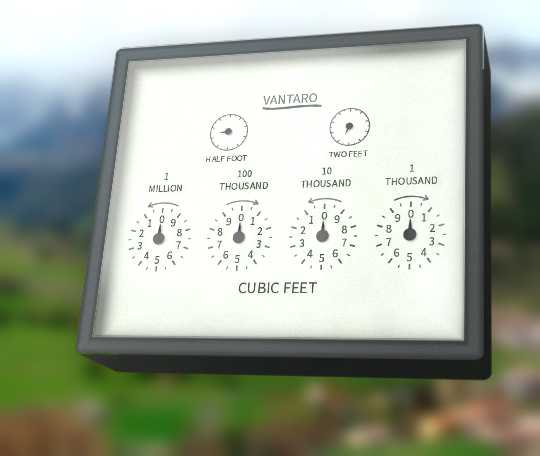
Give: 0 ft³
